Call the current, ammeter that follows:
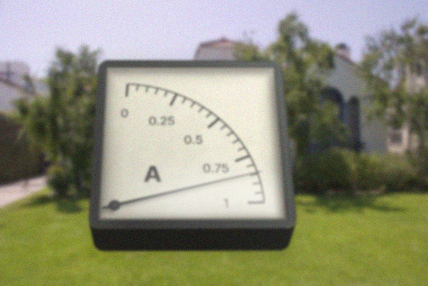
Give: 0.85 A
